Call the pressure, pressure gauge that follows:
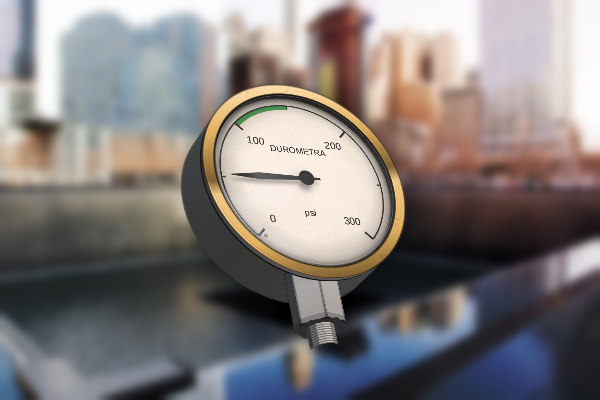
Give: 50 psi
